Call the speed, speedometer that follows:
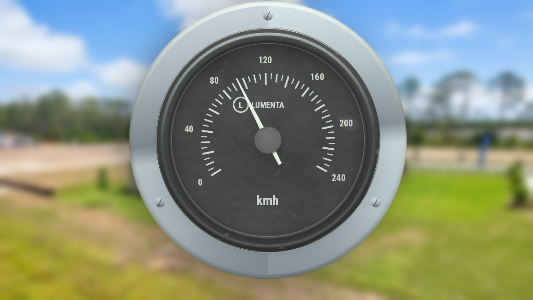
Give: 95 km/h
